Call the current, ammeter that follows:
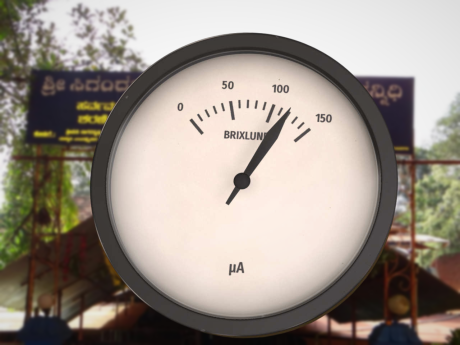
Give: 120 µA
